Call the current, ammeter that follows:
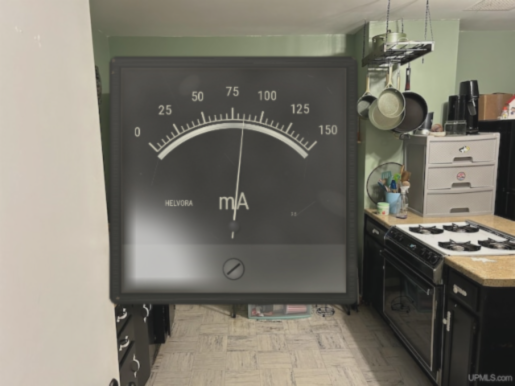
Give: 85 mA
